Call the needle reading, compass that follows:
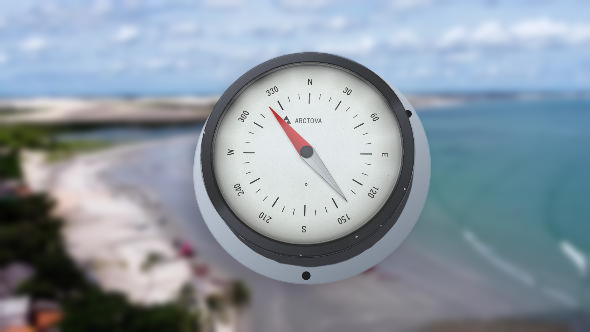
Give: 320 °
